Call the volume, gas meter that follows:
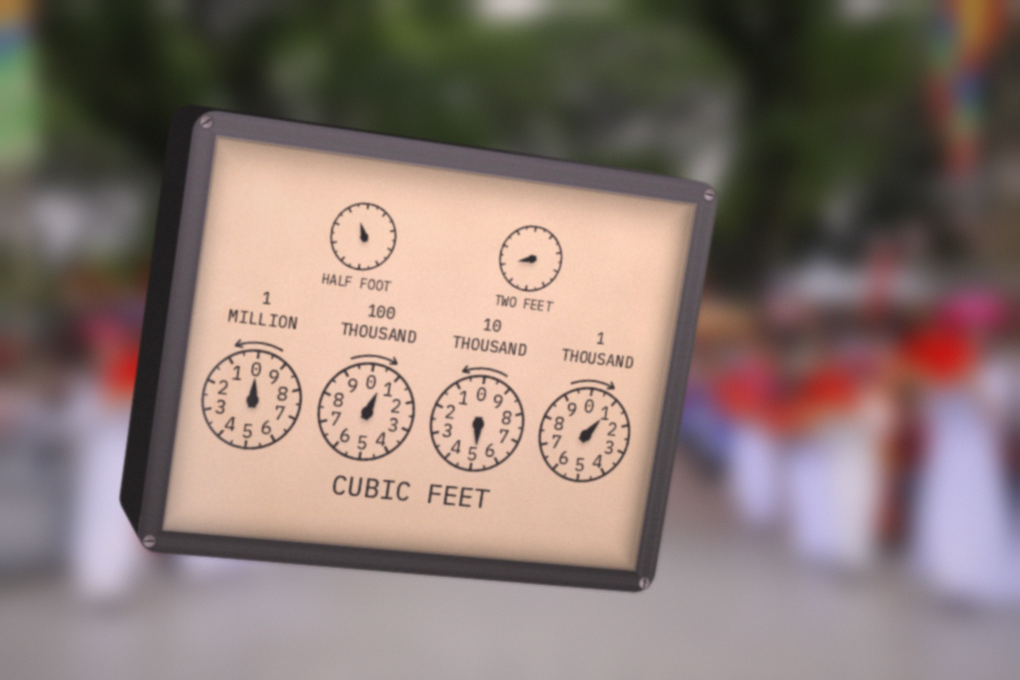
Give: 5100 ft³
